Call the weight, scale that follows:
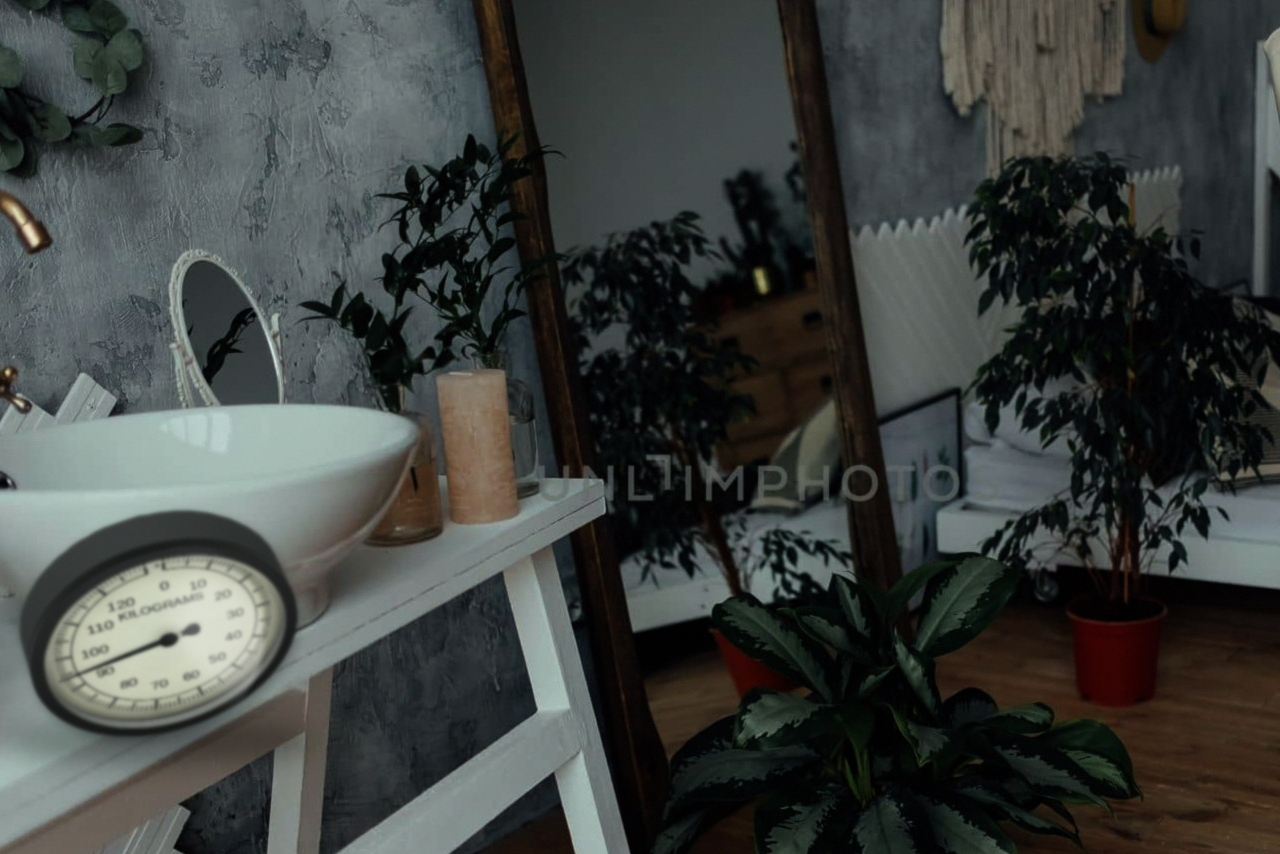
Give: 95 kg
